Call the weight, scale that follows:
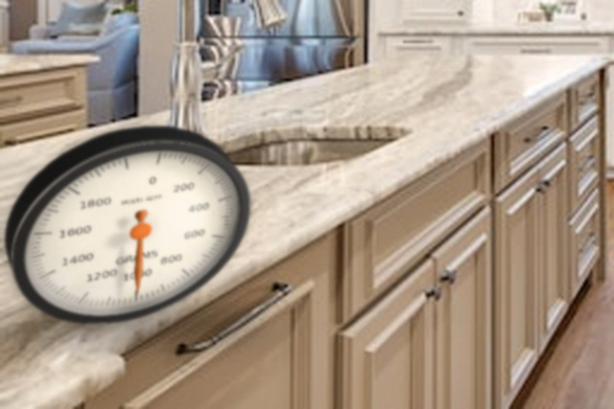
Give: 1000 g
